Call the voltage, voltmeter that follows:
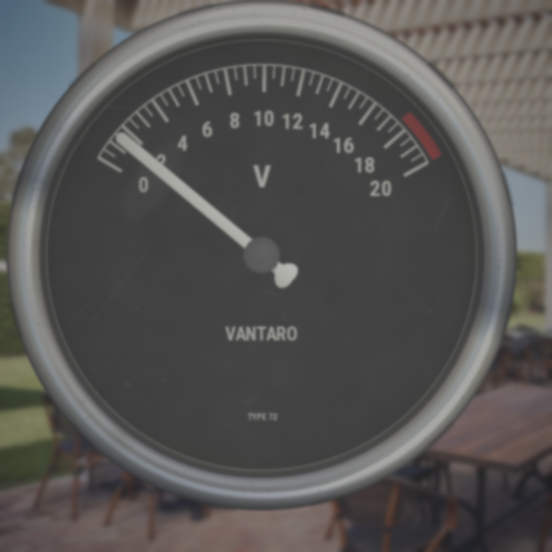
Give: 1.5 V
